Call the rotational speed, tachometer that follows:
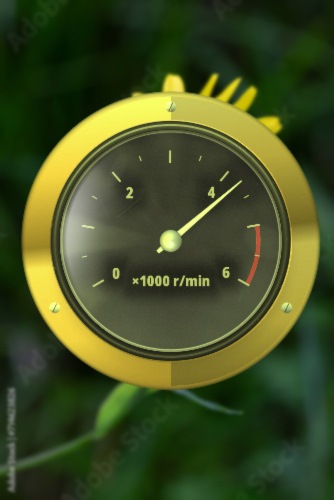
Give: 4250 rpm
